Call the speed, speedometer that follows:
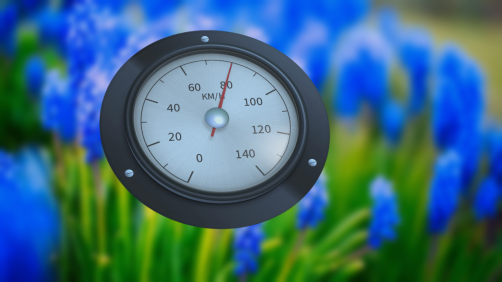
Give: 80 km/h
